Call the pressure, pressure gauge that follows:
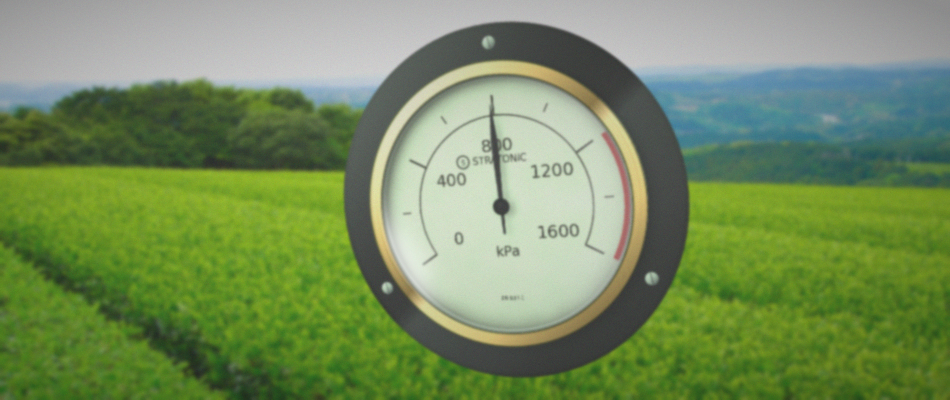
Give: 800 kPa
